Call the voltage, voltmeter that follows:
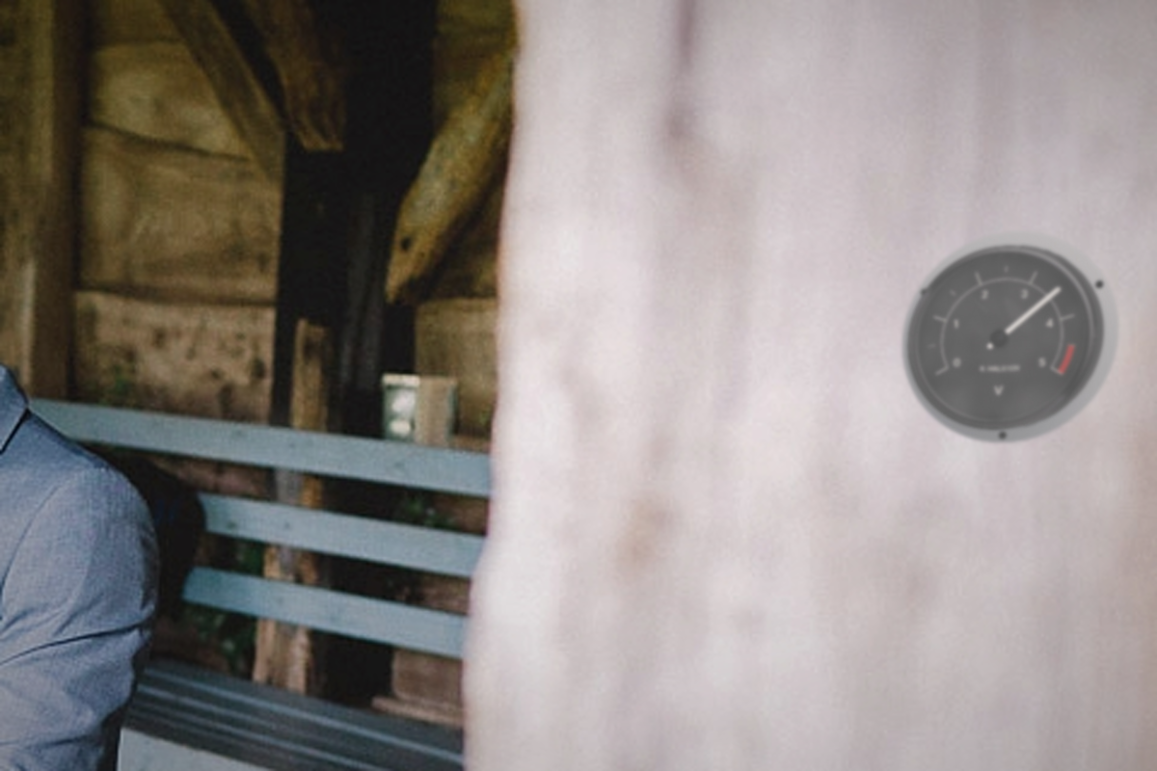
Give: 3.5 V
